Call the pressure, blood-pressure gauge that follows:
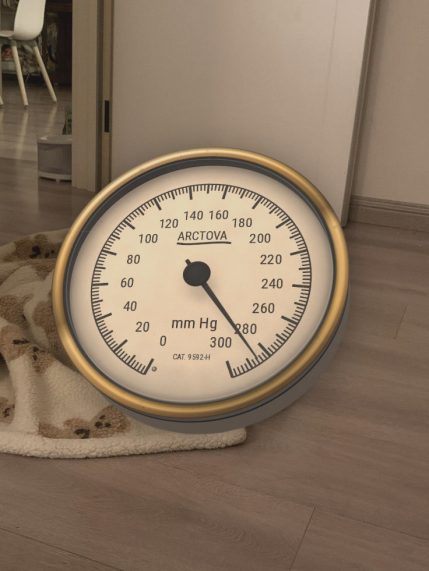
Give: 286 mmHg
